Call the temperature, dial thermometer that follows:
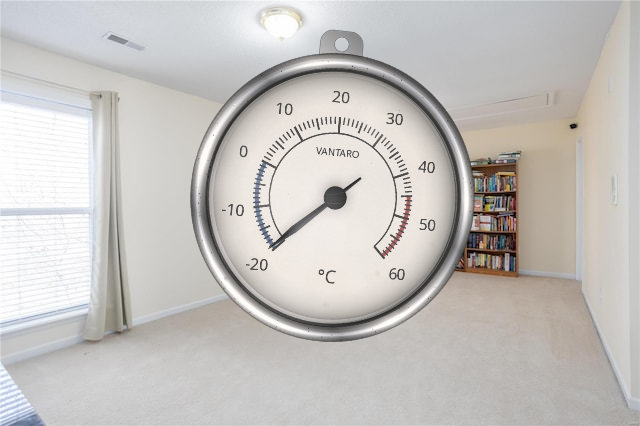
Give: -19 °C
